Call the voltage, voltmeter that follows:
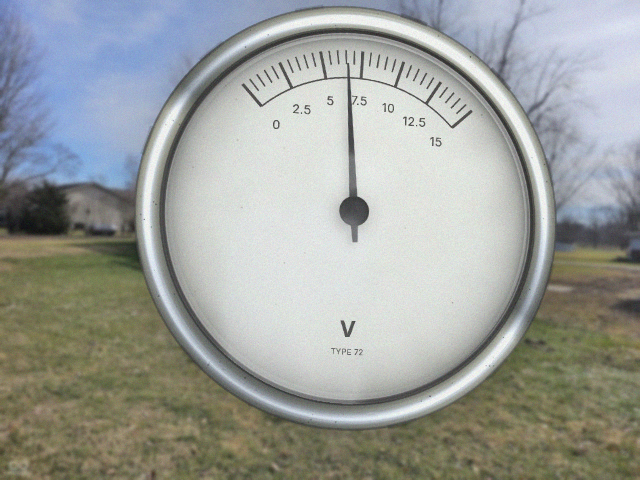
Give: 6.5 V
